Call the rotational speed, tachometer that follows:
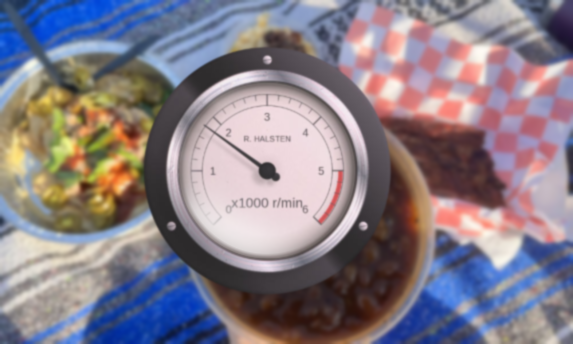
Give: 1800 rpm
